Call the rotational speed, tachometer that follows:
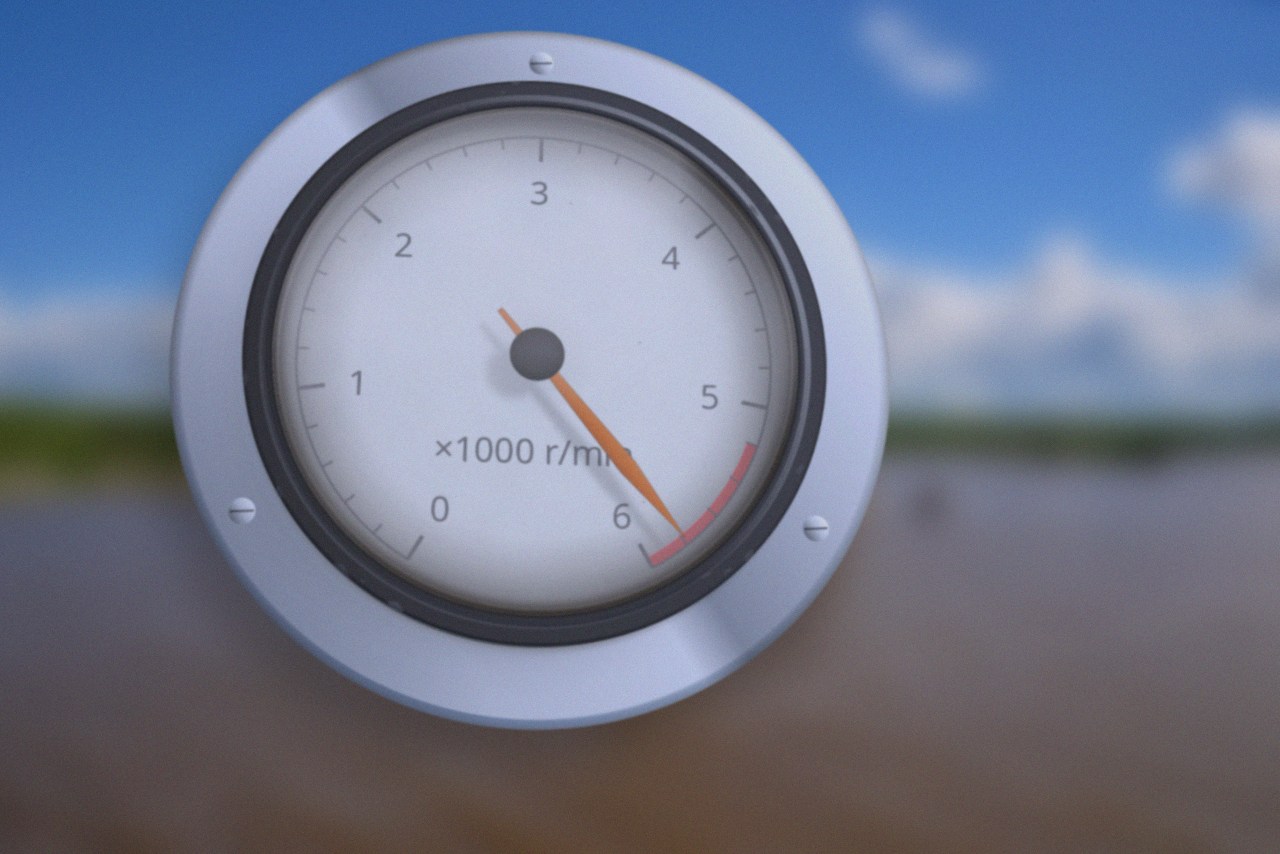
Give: 5800 rpm
